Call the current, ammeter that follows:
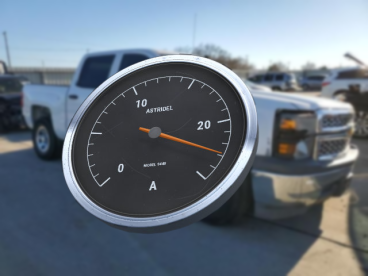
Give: 23 A
